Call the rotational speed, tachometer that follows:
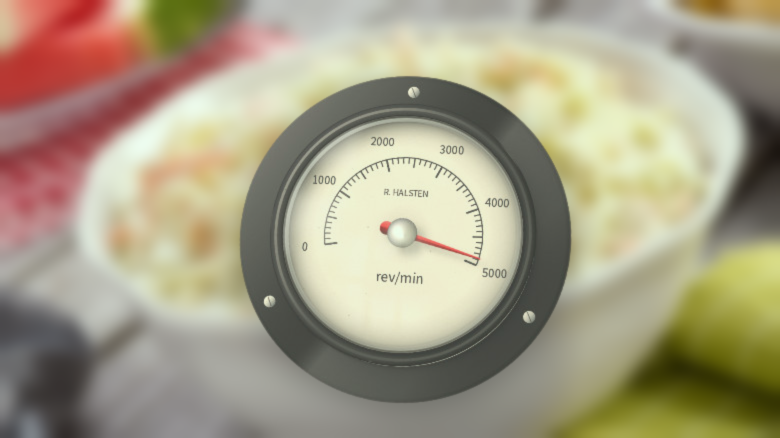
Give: 4900 rpm
